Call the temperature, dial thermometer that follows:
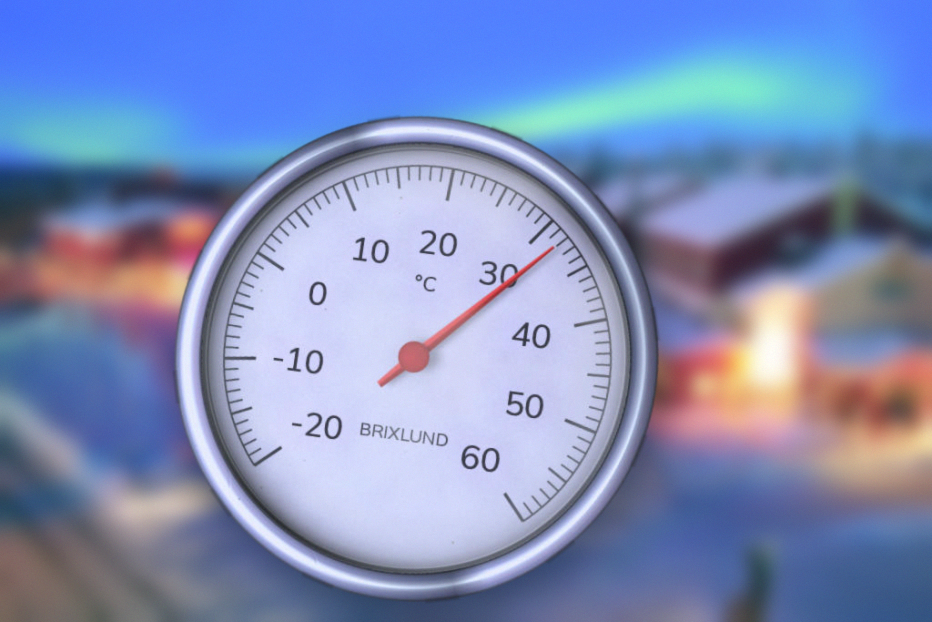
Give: 32 °C
